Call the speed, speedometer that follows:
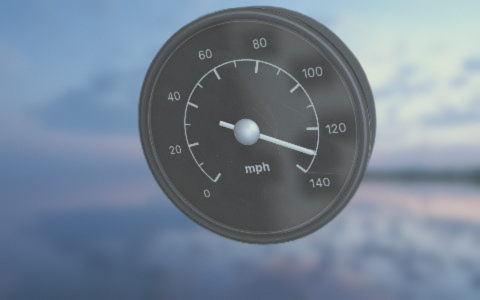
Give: 130 mph
